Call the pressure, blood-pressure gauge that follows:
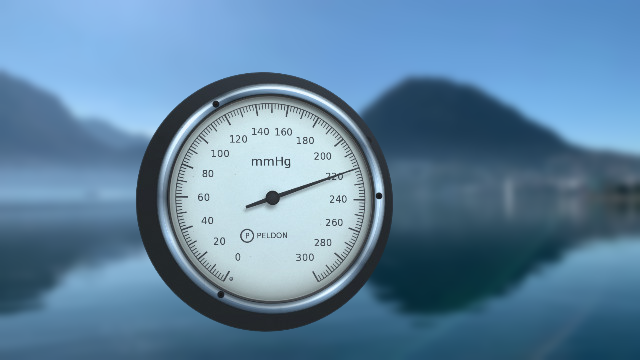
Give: 220 mmHg
